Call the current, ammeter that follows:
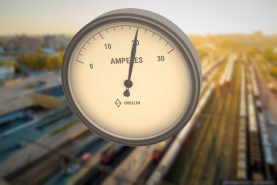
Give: 20 A
